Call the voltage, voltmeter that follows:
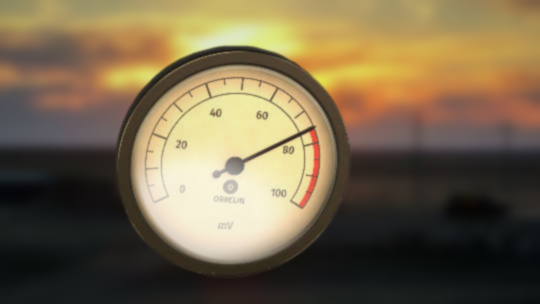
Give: 75 mV
